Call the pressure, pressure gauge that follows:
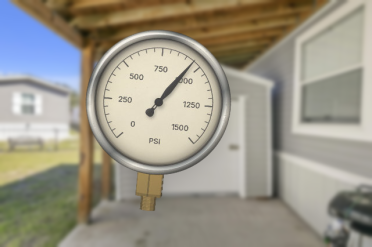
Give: 950 psi
